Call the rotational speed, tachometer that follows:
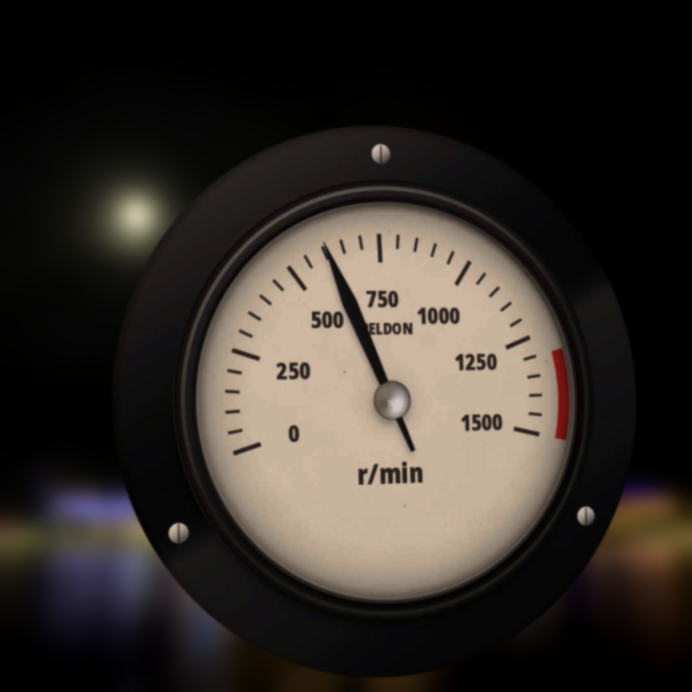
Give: 600 rpm
